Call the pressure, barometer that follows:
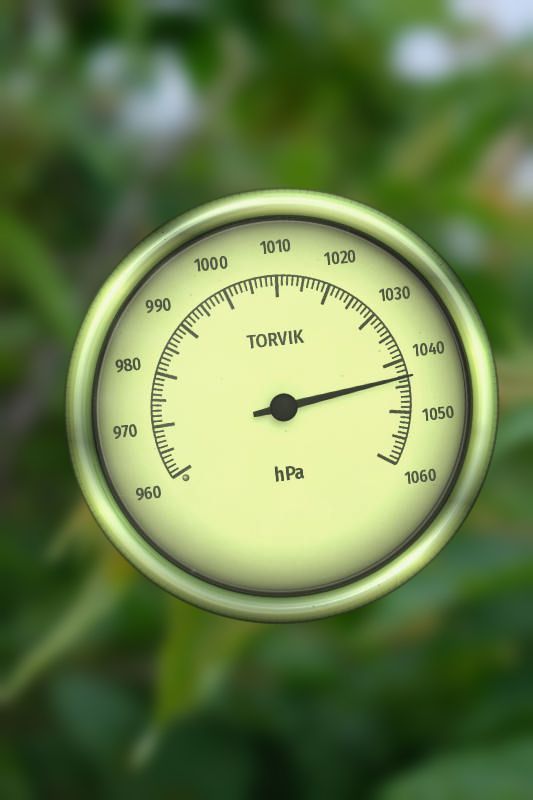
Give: 1043 hPa
